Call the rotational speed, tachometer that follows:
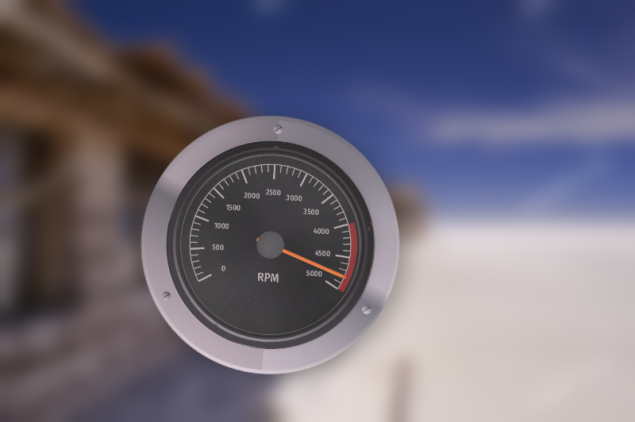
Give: 4800 rpm
